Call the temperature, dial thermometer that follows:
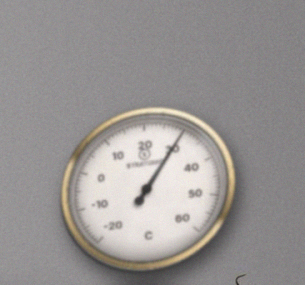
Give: 30 °C
